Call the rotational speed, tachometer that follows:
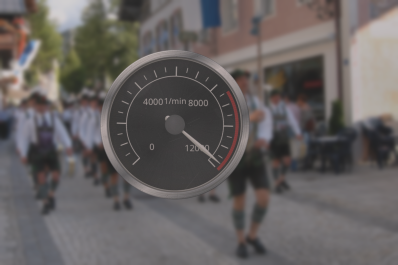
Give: 11750 rpm
